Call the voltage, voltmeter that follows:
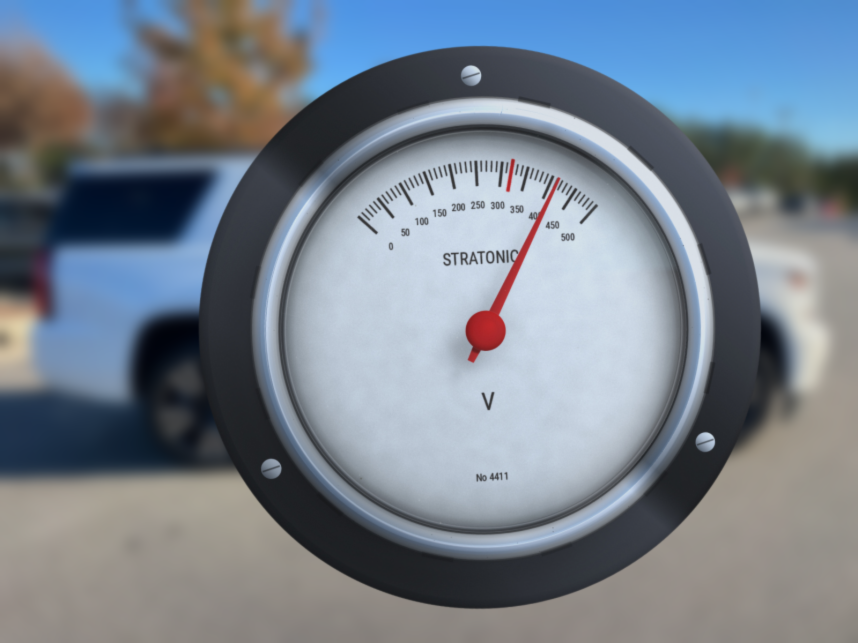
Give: 410 V
